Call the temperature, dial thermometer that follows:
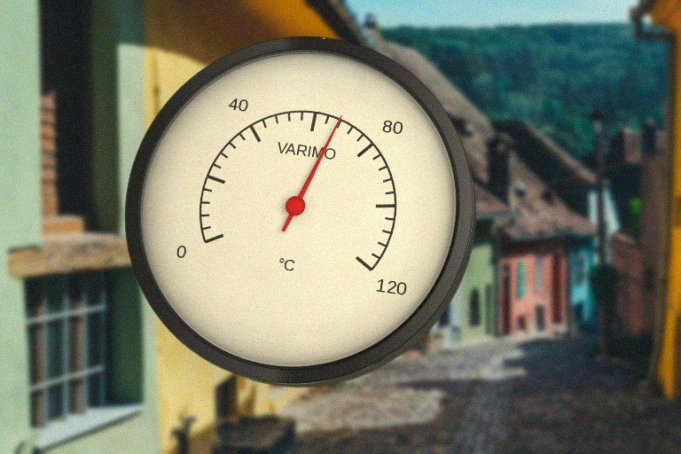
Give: 68 °C
